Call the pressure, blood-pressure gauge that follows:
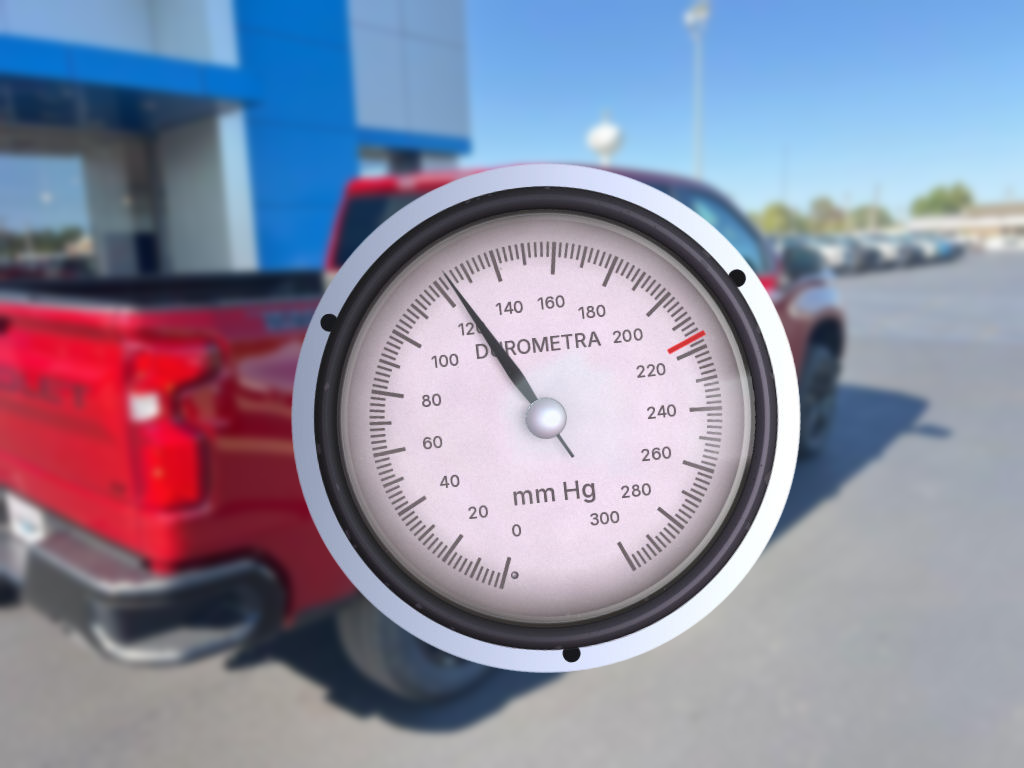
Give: 124 mmHg
